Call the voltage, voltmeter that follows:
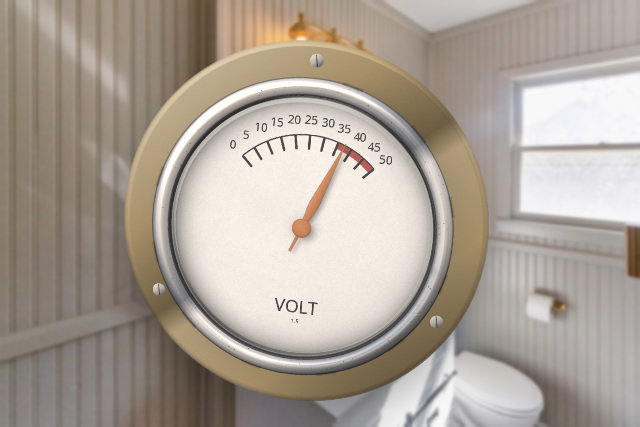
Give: 37.5 V
